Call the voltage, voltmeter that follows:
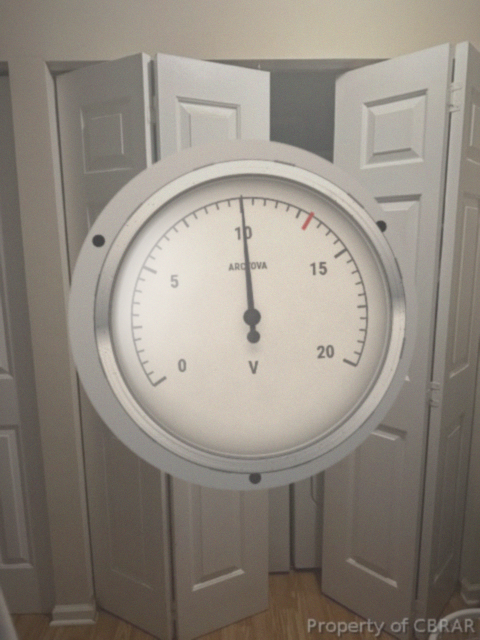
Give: 10 V
